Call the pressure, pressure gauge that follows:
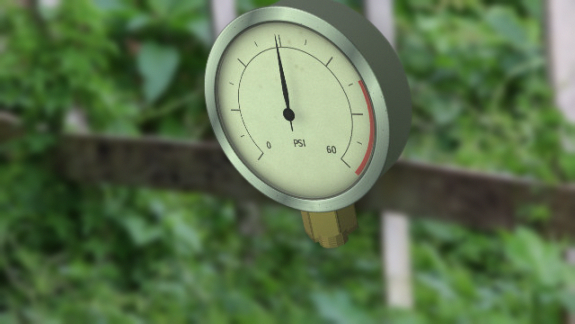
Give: 30 psi
